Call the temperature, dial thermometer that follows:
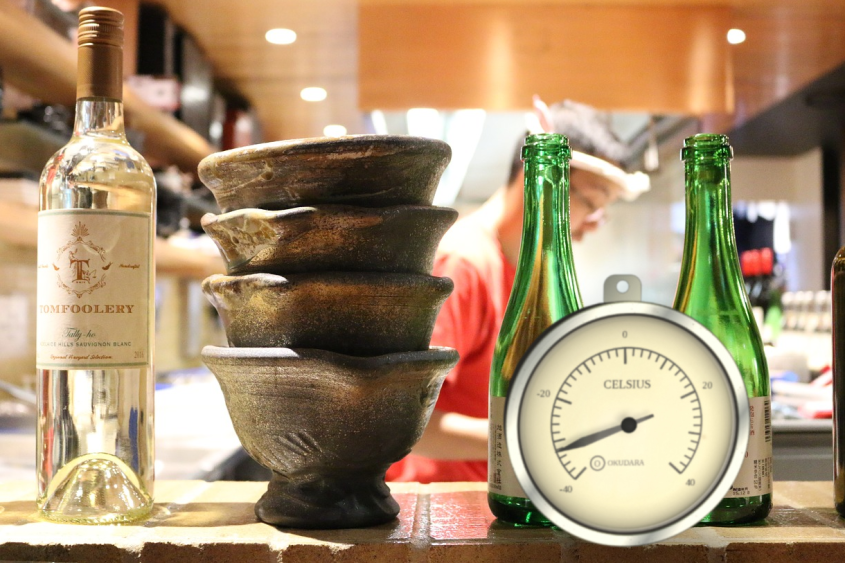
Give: -32 °C
